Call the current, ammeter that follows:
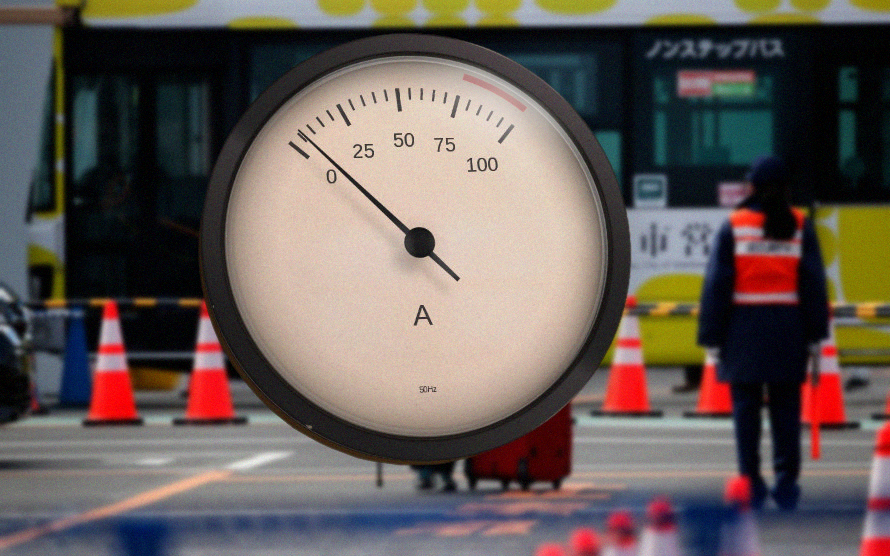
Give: 5 A
